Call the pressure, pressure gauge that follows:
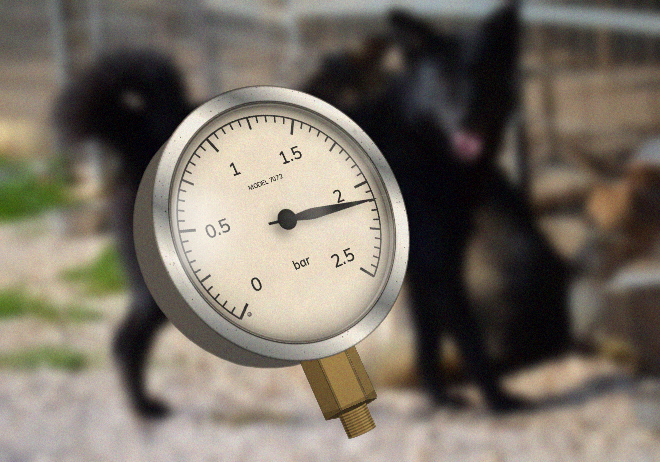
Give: 2.1 bar
